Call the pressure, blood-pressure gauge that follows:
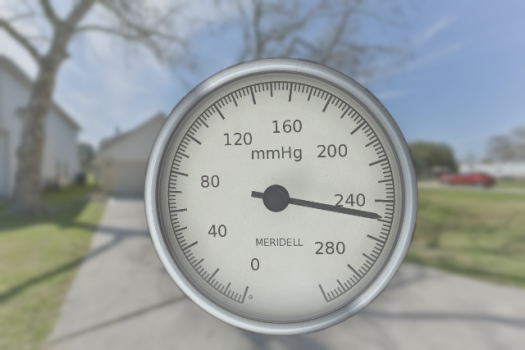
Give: 248 mmHg
